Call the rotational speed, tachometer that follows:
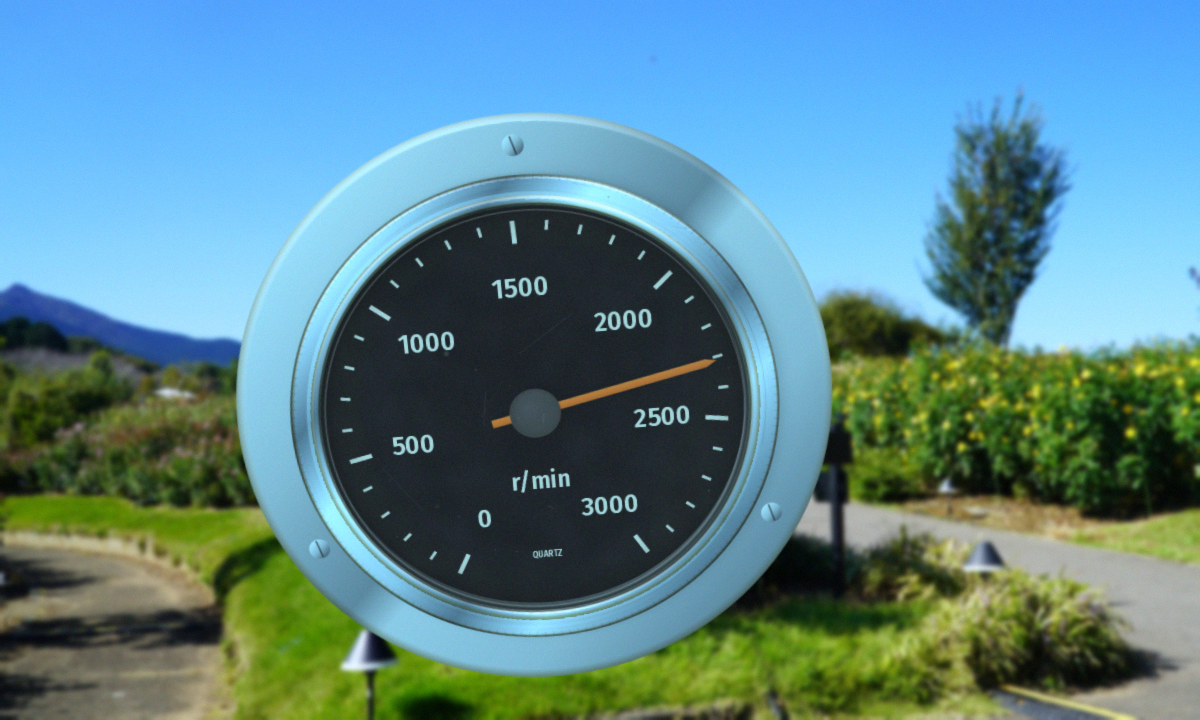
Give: 2300 rpm
